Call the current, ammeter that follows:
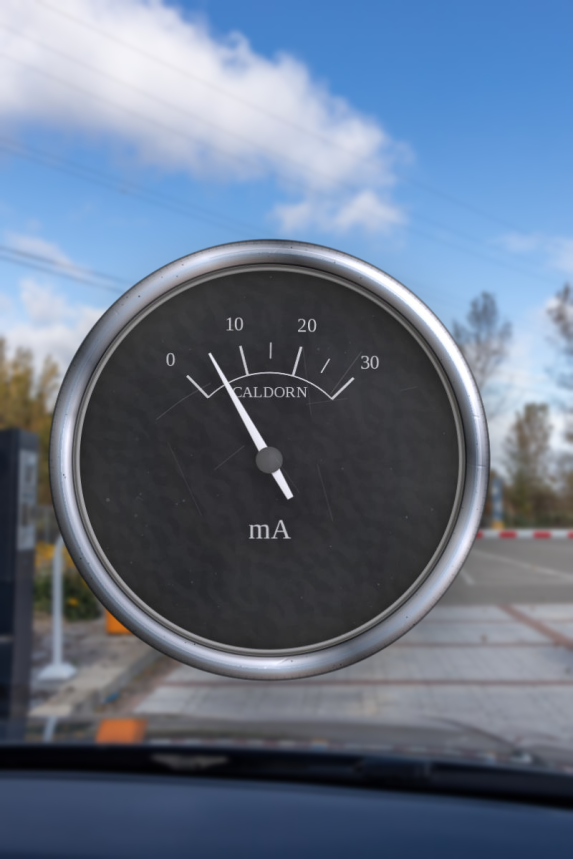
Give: 5 mA
